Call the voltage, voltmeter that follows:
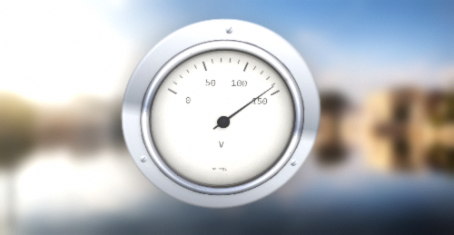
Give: 140 V
